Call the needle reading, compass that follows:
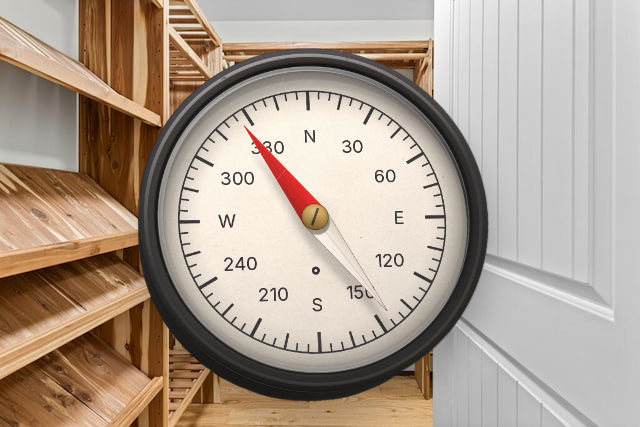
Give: 325 °
